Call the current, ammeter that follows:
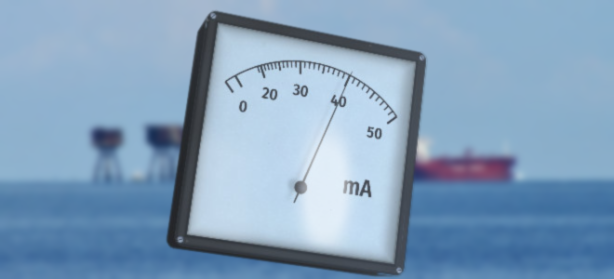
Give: 40 mA
